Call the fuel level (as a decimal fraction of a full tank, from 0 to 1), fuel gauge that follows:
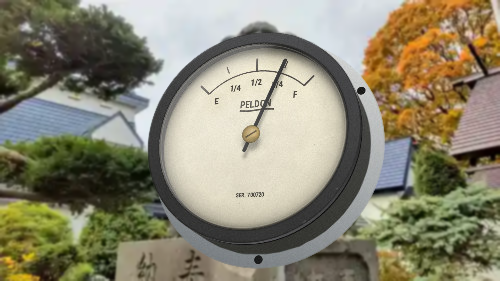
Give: 0.75
